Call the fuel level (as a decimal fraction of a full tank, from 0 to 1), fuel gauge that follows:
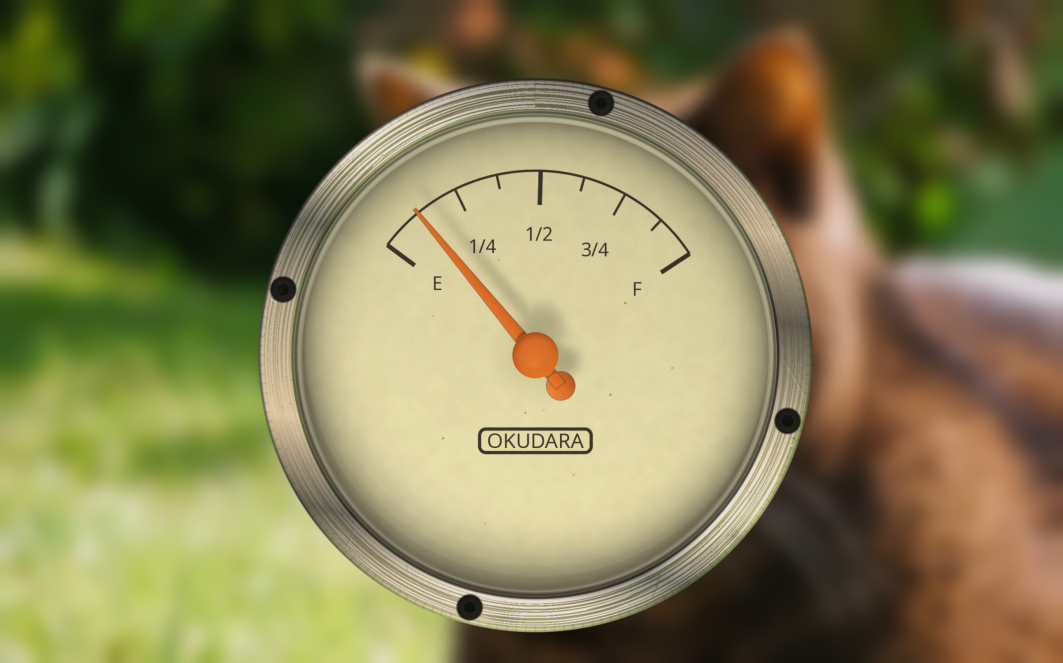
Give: 0.125
